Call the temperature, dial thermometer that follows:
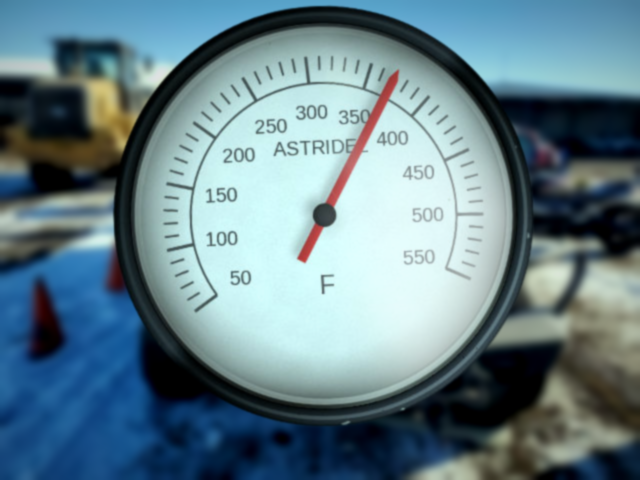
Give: 370 °F
